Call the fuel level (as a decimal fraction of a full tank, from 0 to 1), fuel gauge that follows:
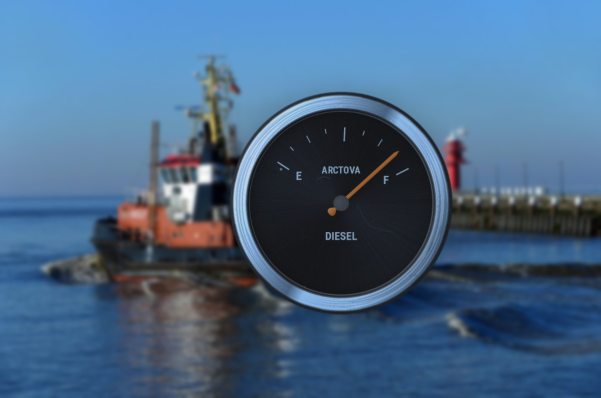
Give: 0.875
